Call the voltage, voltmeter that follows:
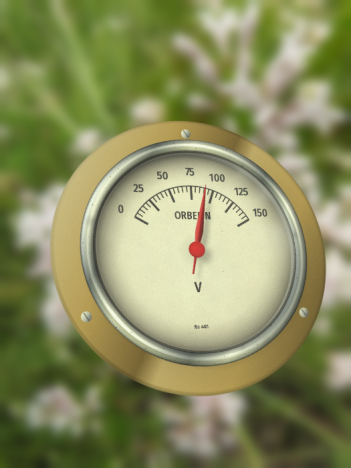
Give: 90 V
